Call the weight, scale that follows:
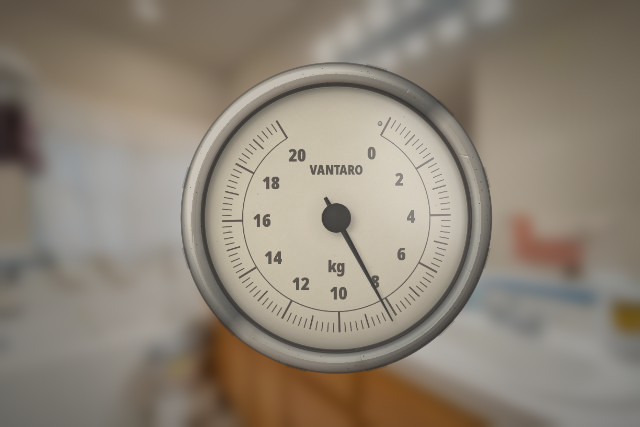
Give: 8.2 kg
